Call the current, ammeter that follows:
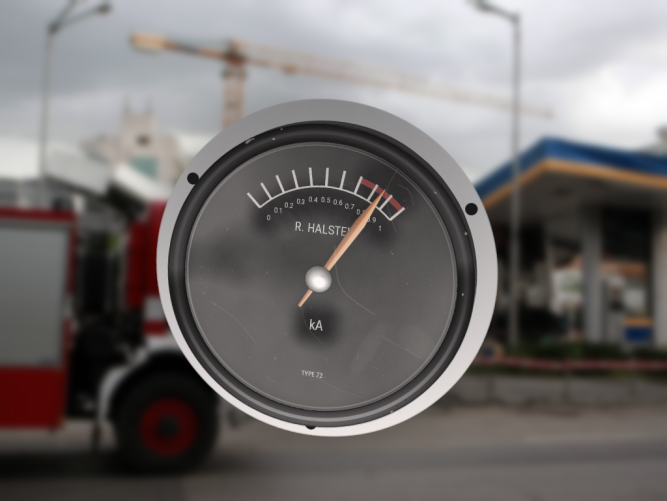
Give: 0.85 kA
